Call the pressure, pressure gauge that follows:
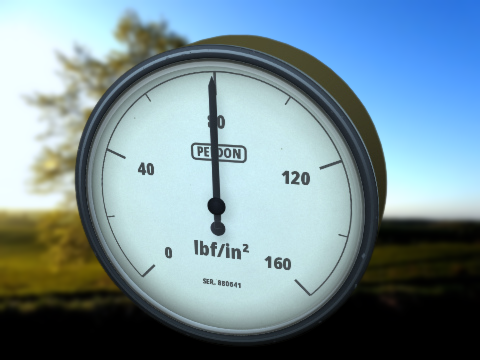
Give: 80 psi
